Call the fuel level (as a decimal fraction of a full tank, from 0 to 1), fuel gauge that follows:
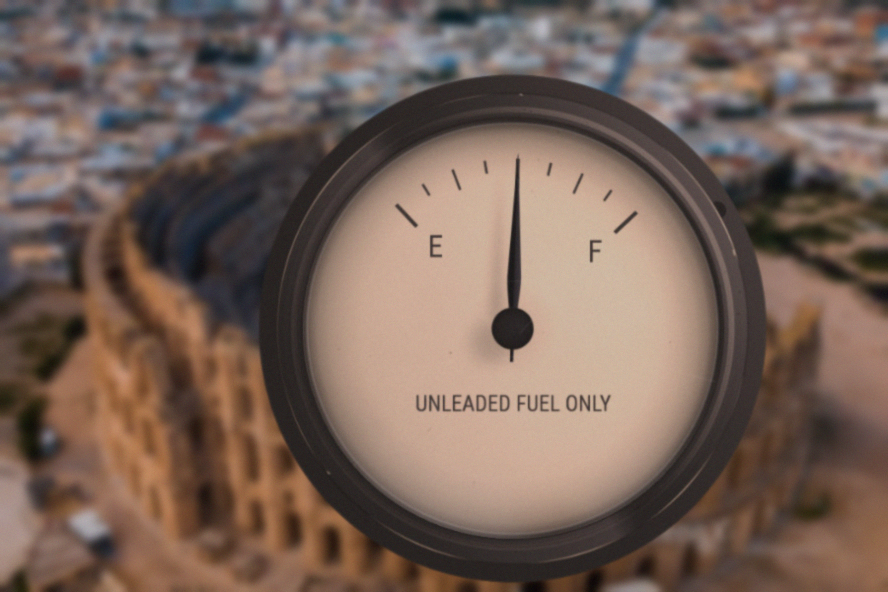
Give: 0.5
